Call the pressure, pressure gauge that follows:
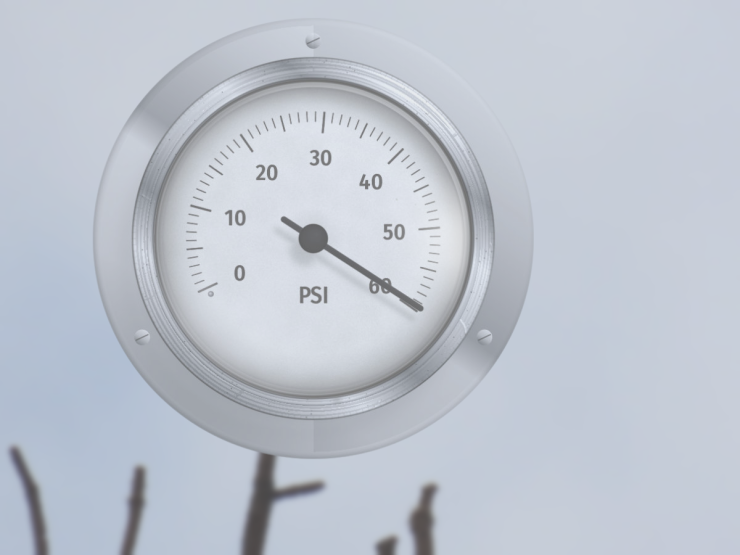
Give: 59.5 psi
